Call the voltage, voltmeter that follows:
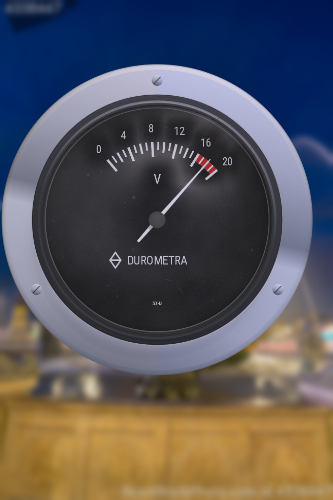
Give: 18 V
